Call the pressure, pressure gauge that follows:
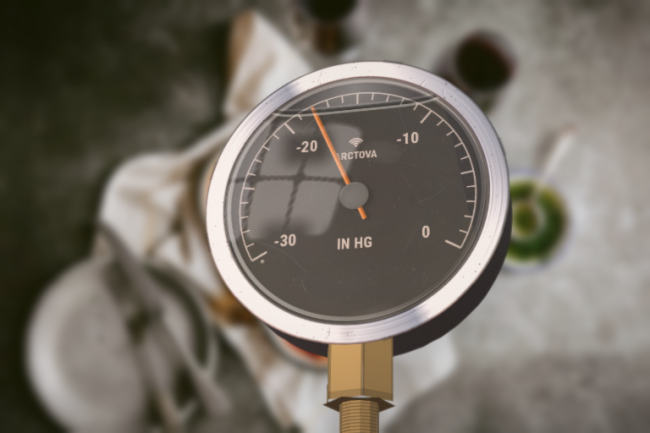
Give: -18 inHg
